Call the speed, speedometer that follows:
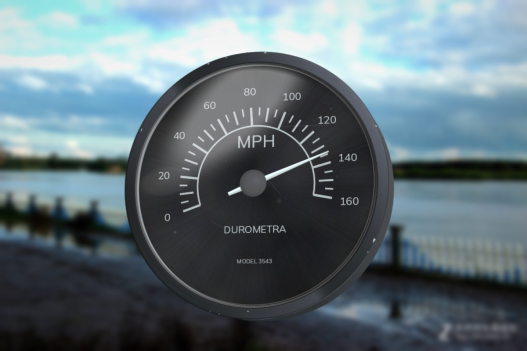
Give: 135 mph
